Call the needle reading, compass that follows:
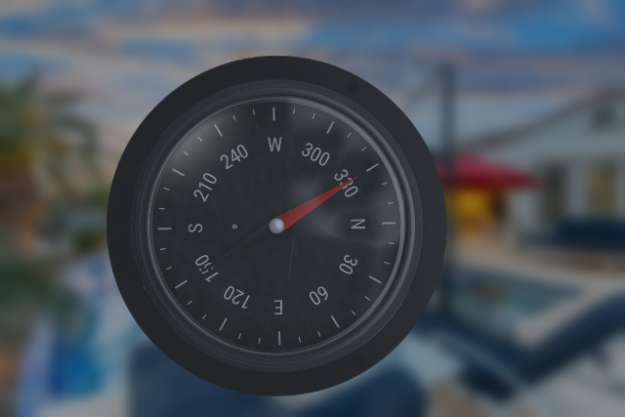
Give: 330 °
